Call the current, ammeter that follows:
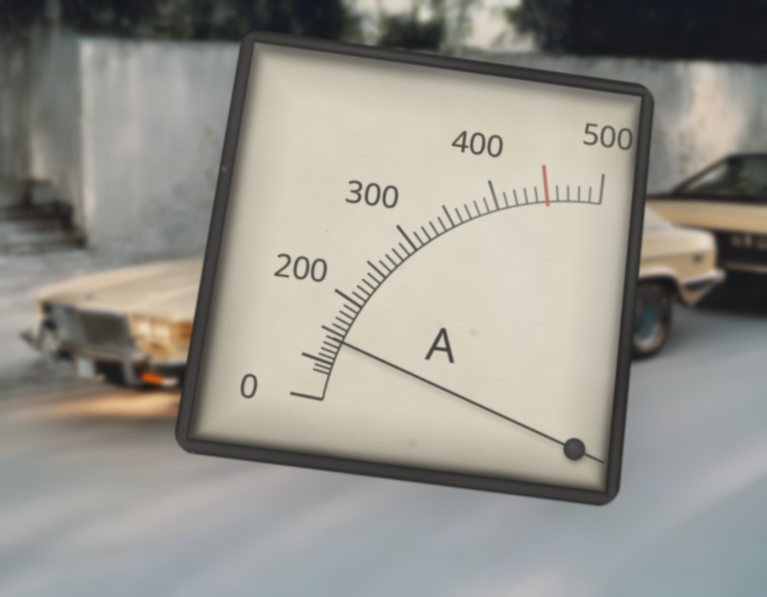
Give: 140 A
